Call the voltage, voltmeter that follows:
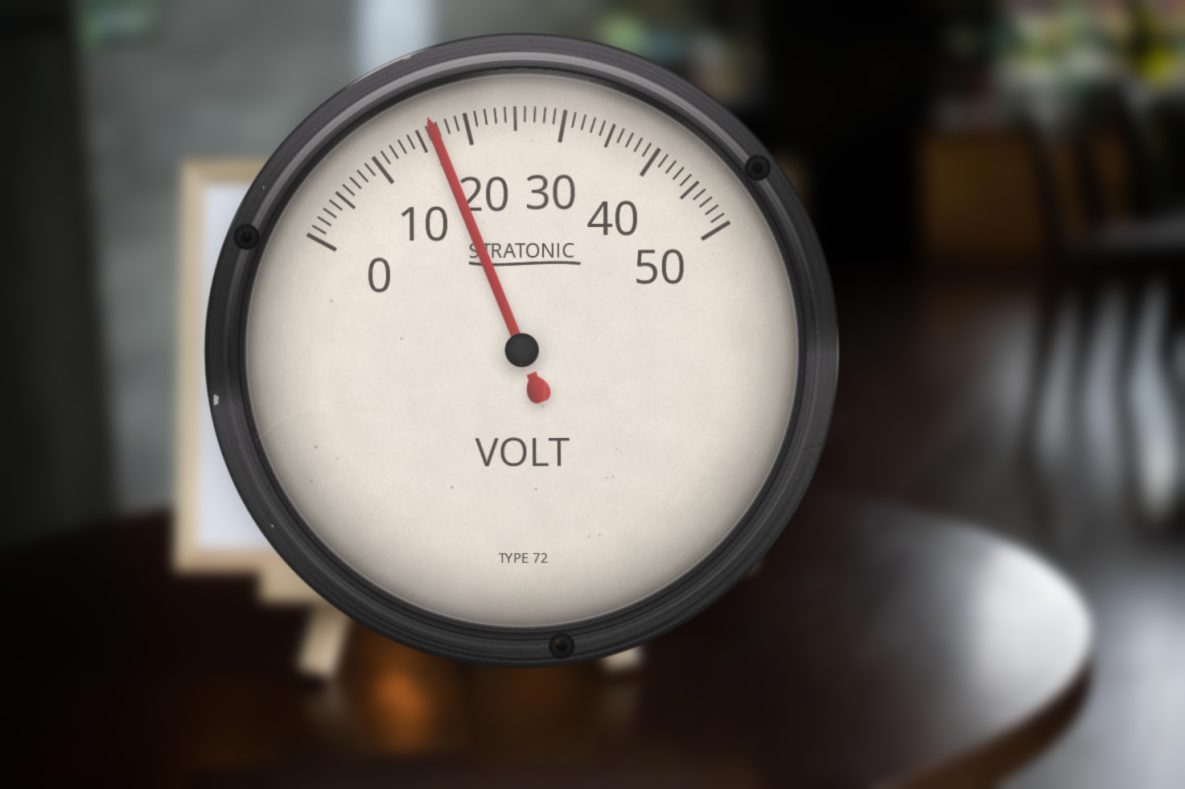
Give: 16.5 V
